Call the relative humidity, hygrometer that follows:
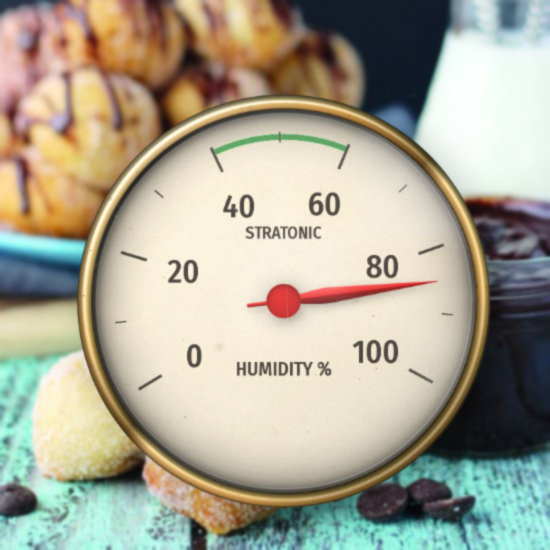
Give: 85 %
